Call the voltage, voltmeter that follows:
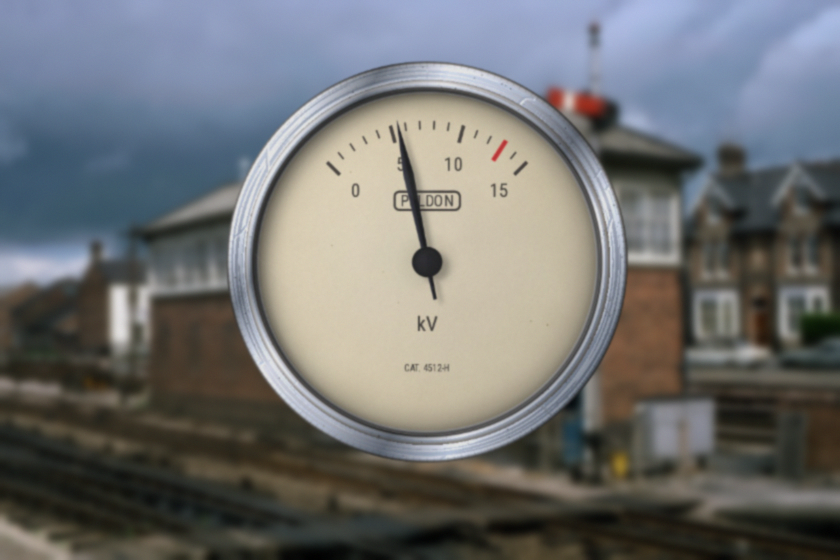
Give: 5.5 kV
